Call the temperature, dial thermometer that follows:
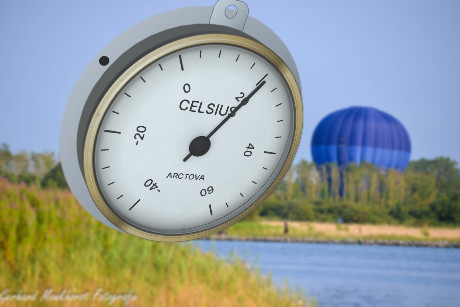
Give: 20 °C
